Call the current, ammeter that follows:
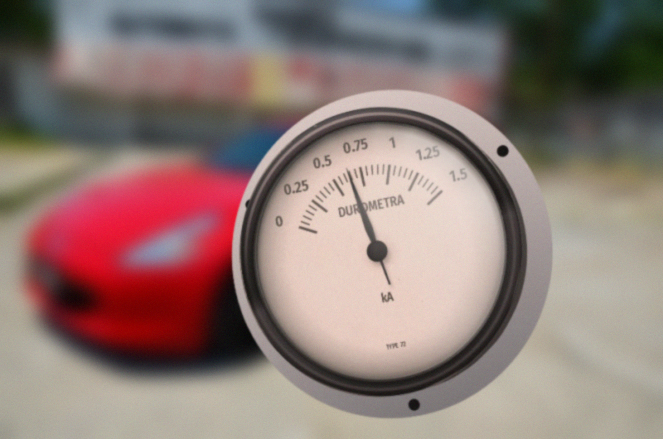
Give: 0.65 kA
